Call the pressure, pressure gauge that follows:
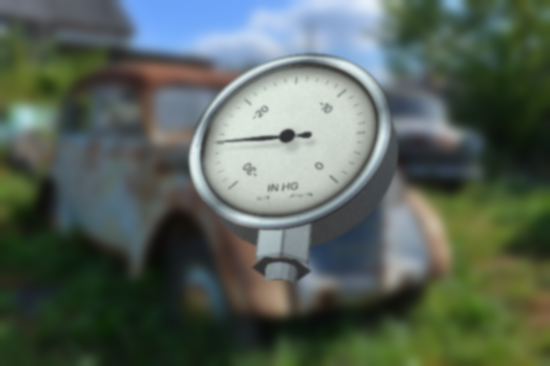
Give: -25 inHg
